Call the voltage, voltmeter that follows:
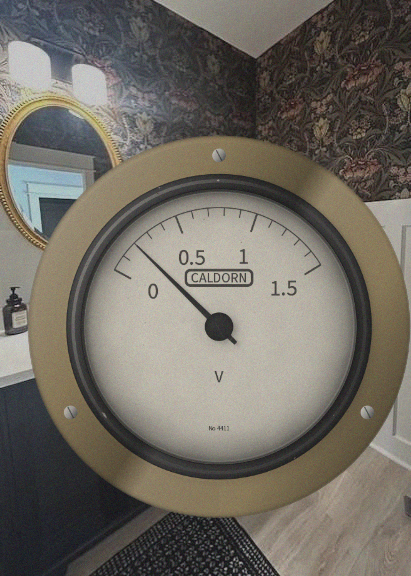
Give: 0.2 V
